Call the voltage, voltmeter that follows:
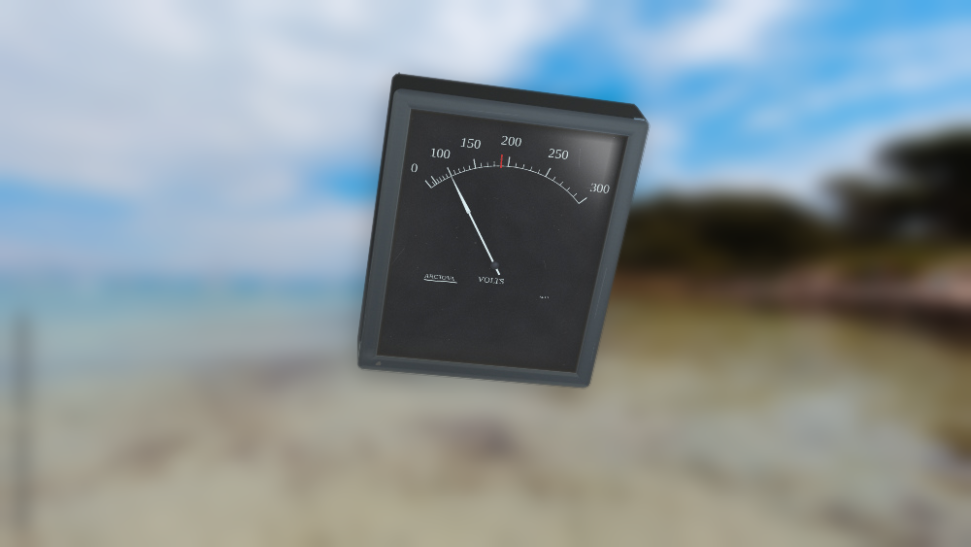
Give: 100 V
